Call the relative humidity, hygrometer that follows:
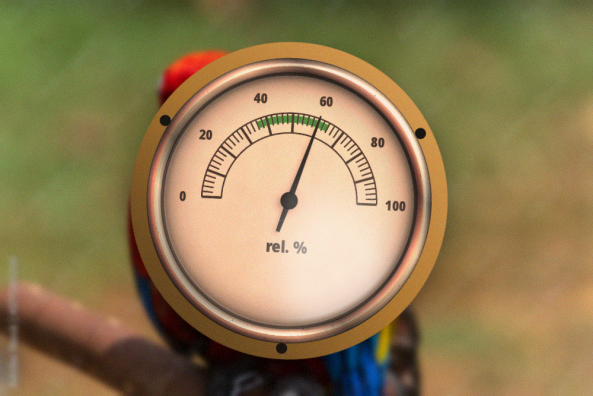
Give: 60 %
